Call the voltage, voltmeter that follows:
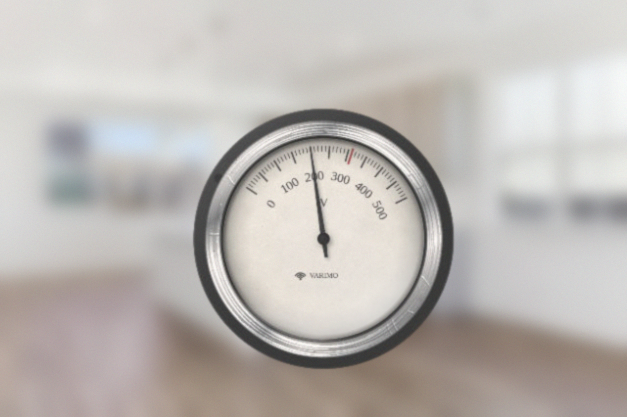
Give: 200 V
